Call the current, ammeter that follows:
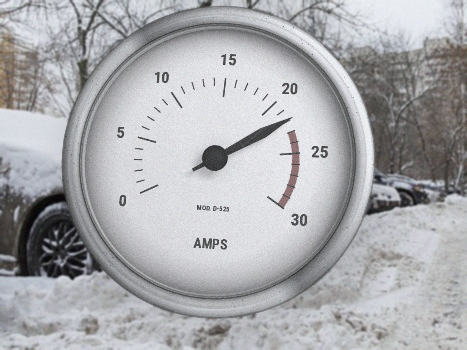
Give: 22 A
